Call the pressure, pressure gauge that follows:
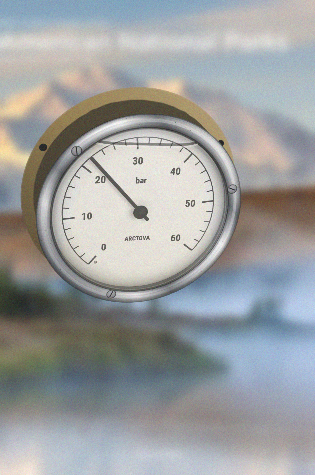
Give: 22 bar
